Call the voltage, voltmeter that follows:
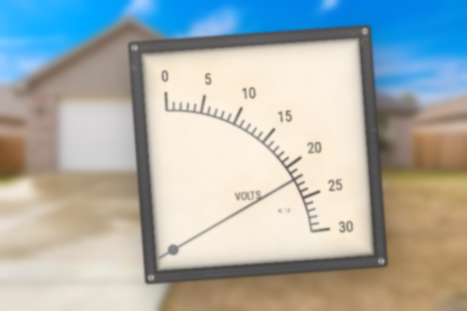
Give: 22 V
